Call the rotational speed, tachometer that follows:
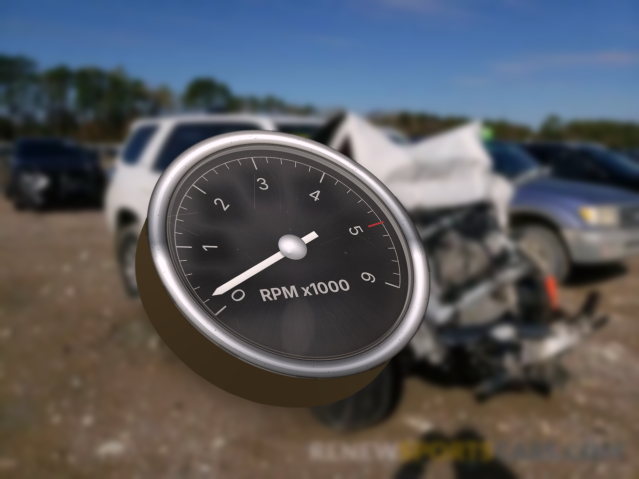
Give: 200 rpm
